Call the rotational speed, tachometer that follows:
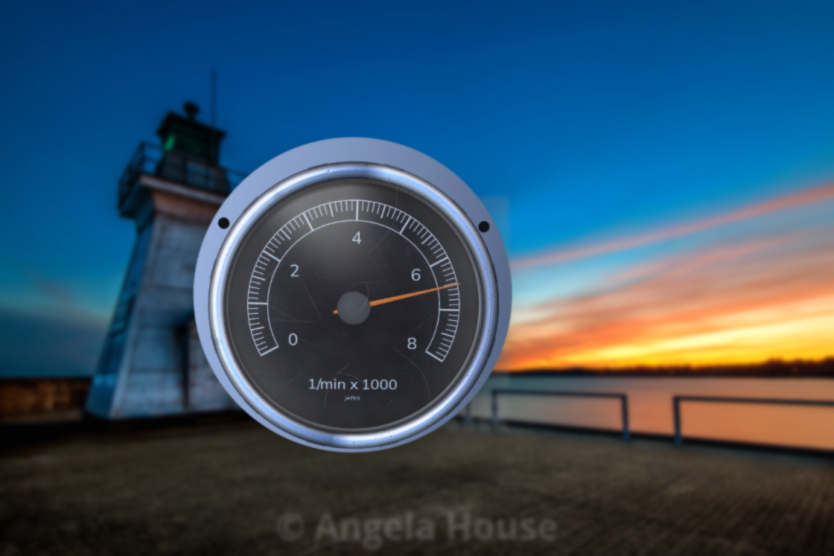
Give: 6500 rpm
